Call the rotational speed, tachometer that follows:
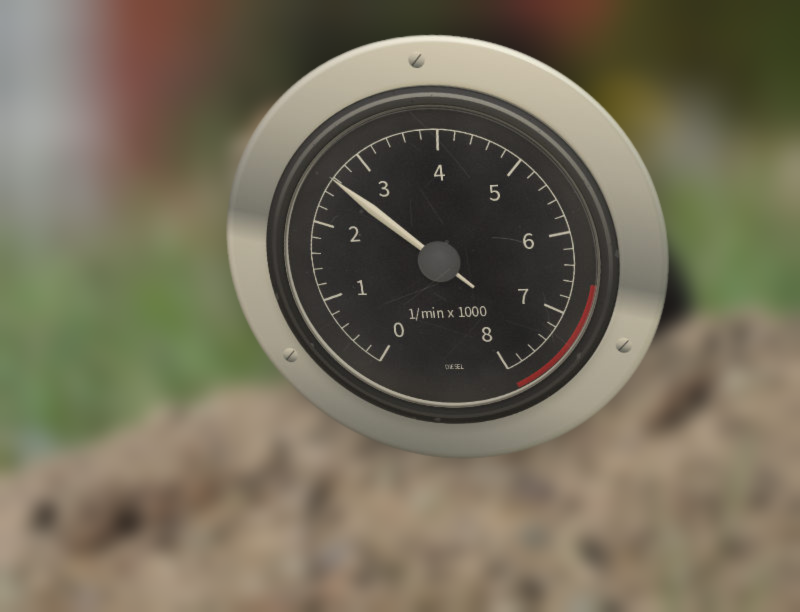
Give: 2600 rpm
